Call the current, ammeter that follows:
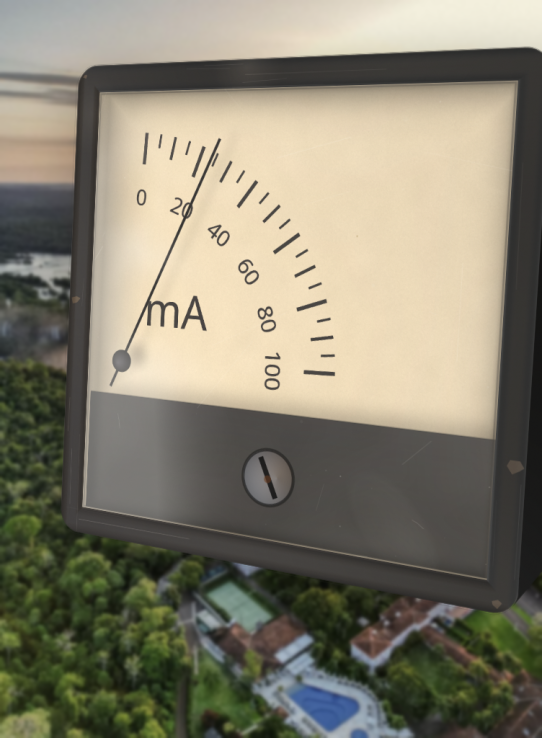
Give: 25 mA
